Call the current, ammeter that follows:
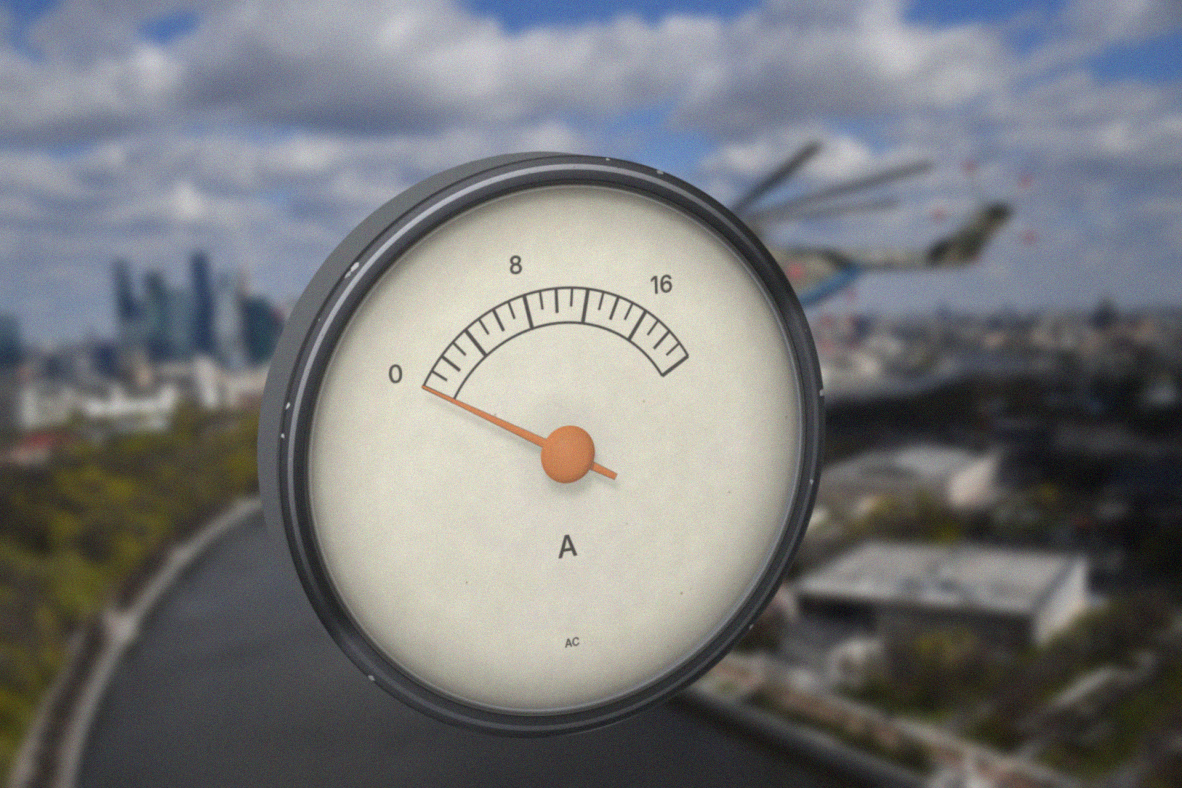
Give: 0 A
